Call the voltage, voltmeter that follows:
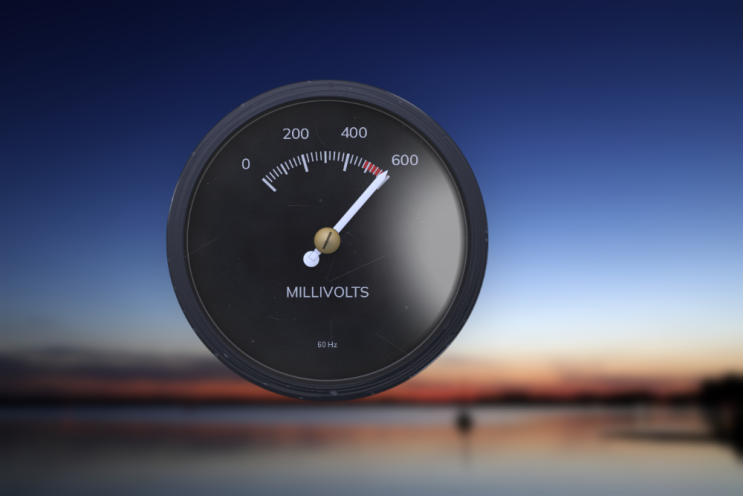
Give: 580 mV
